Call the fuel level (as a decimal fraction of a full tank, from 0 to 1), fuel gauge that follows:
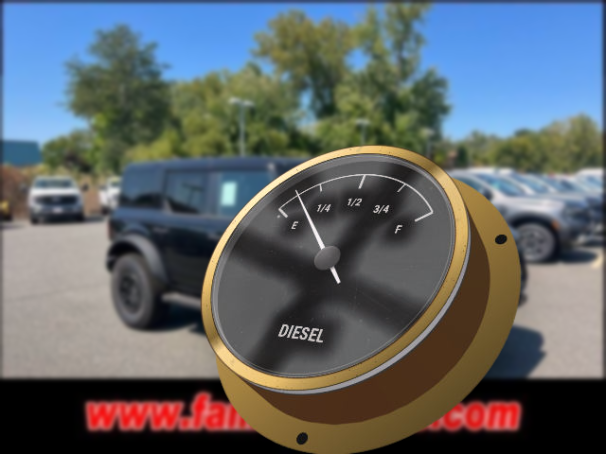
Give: 0.125
